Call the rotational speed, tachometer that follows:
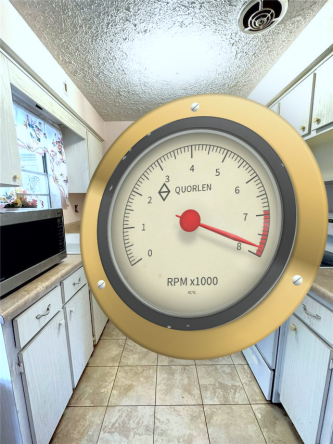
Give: 7800 rpm
